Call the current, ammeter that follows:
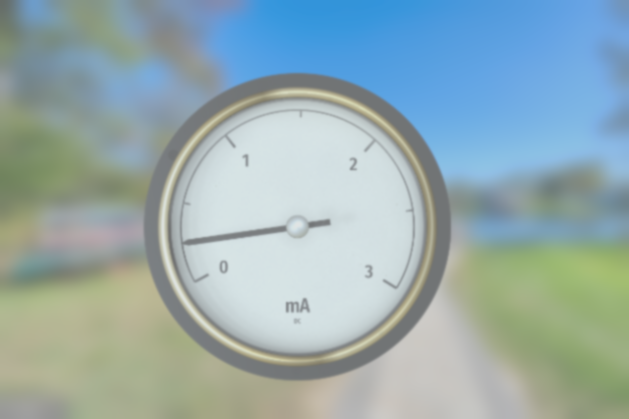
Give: 0.25 mA
